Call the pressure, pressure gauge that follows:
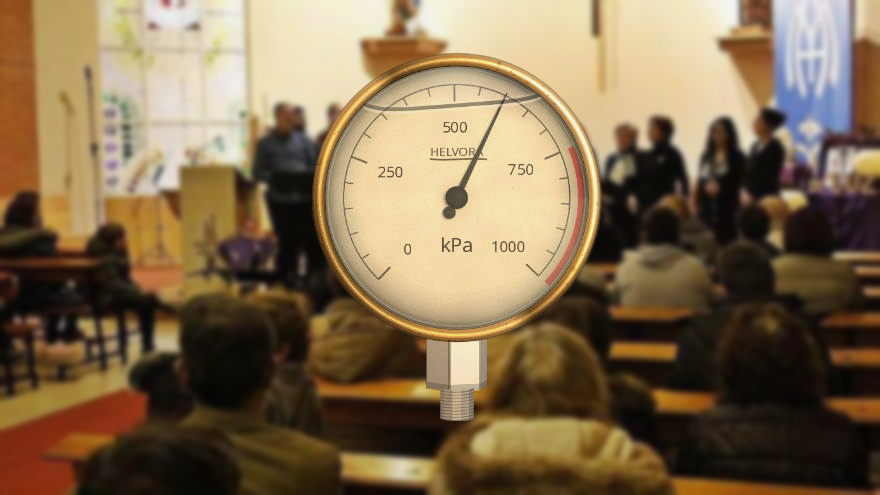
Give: 600 kPa
